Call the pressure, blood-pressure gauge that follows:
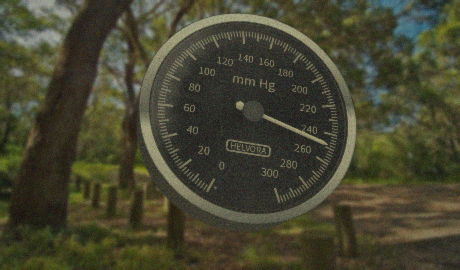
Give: 250 mmHg
